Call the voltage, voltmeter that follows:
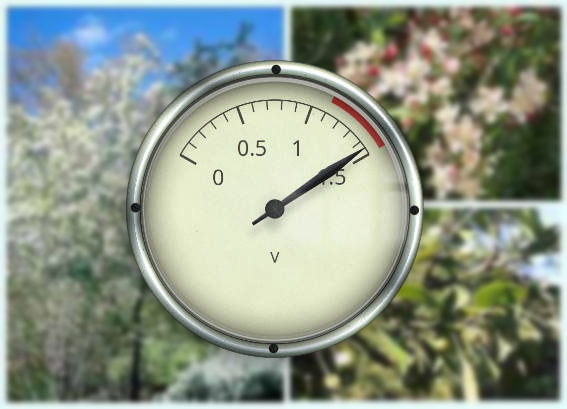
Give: 1.45 V
